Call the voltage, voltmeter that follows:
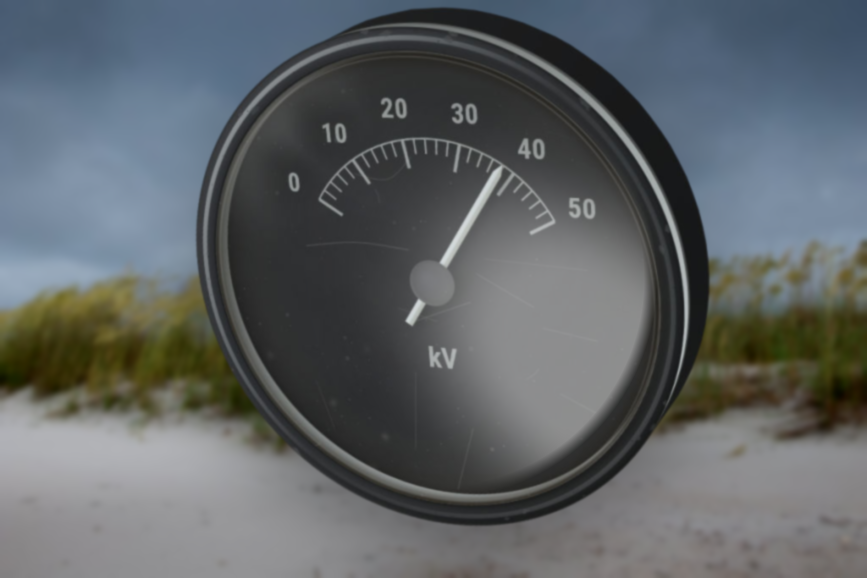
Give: 38 kV
